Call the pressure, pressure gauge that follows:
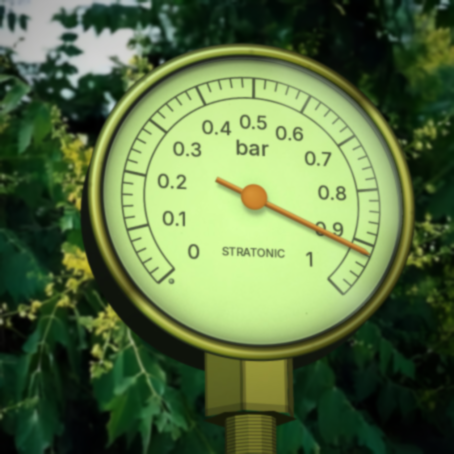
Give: 0.92 bar
